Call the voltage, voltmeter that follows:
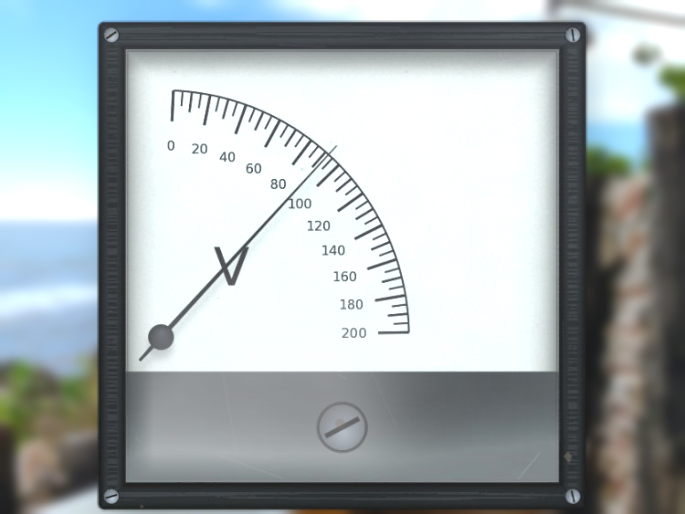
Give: 92.5 V
